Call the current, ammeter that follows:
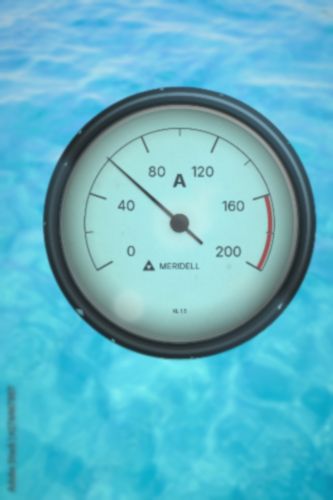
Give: 60 A
